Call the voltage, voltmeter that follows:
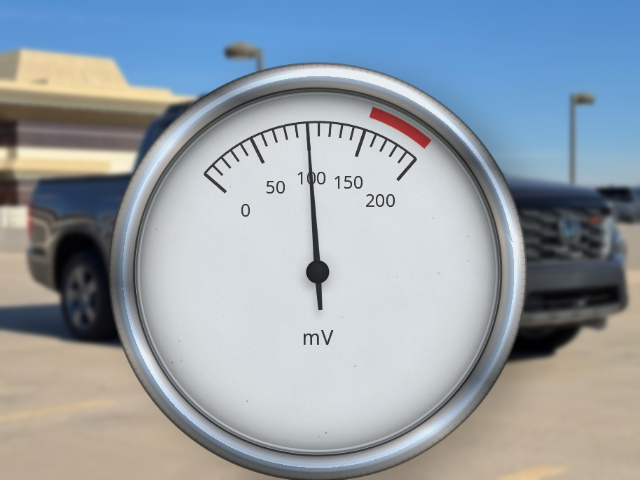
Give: 100 mV
